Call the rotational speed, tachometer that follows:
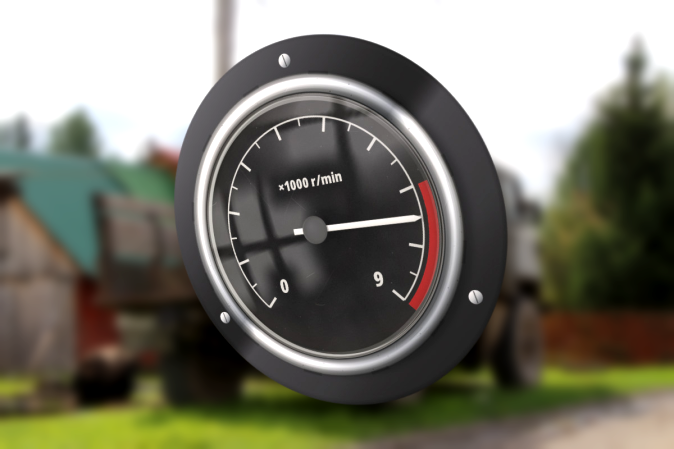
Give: 7500 rpm
